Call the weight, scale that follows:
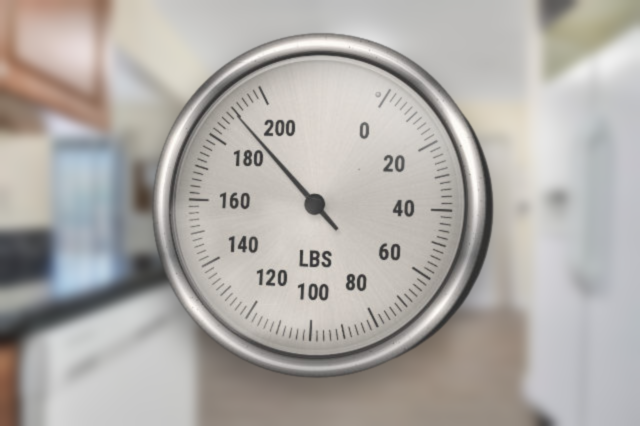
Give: 190 lb
